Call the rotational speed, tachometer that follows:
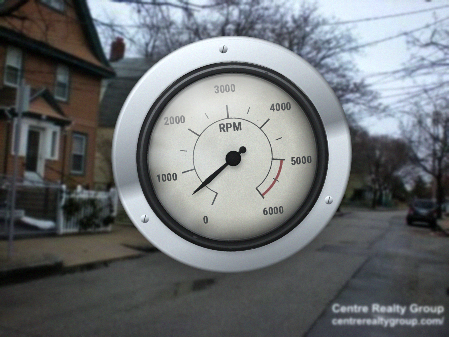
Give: 500 rpm
